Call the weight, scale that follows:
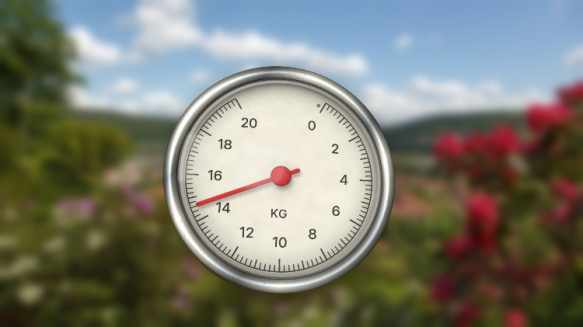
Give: 14.6 kg
